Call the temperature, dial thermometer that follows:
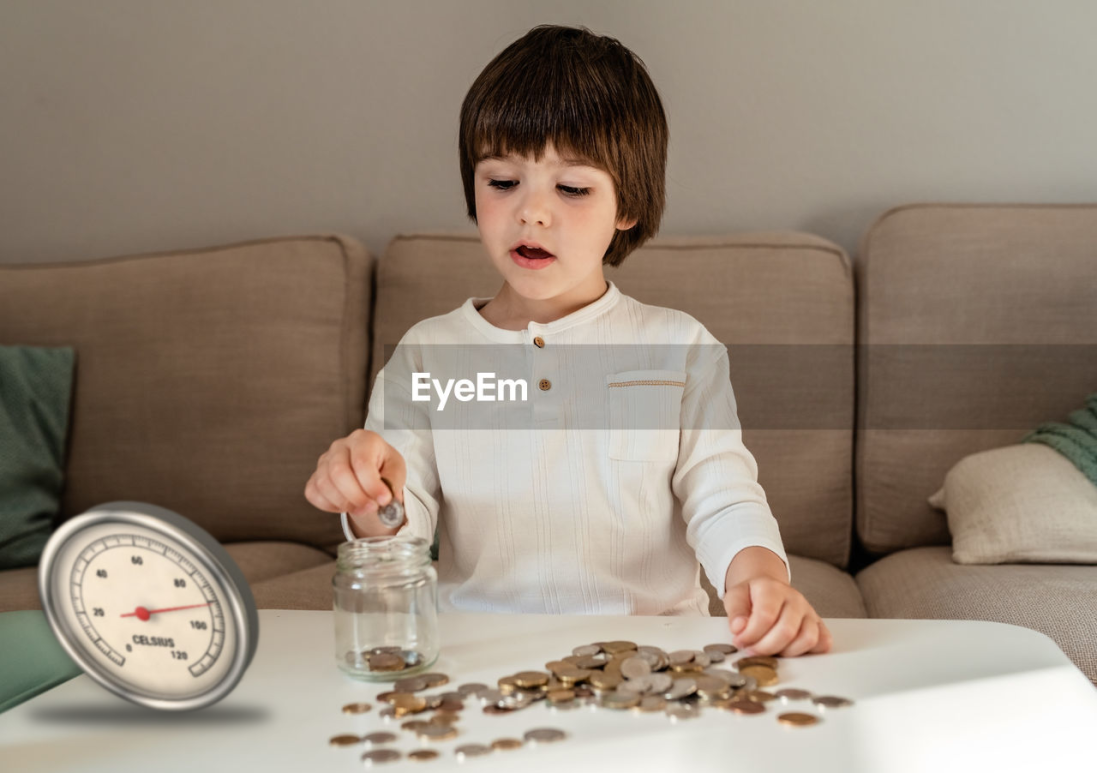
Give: 90 °C
